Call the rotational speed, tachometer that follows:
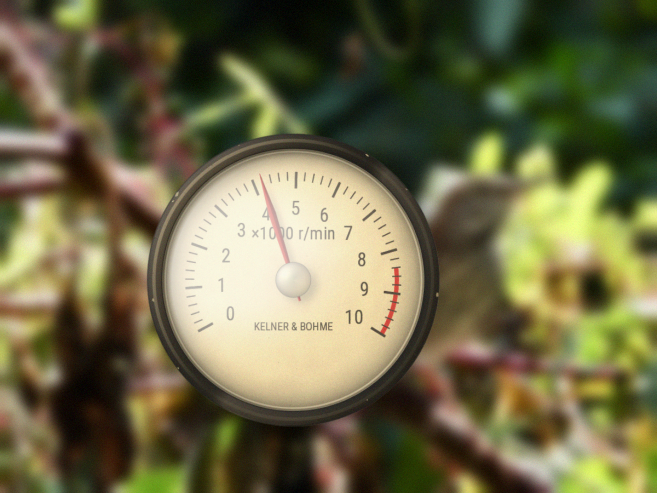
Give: 4200 rpm
